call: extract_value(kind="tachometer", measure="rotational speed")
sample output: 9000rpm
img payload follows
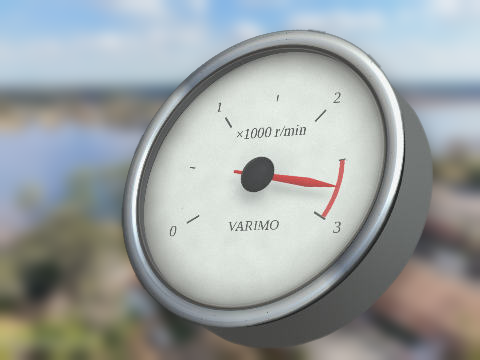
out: 2750rpm
